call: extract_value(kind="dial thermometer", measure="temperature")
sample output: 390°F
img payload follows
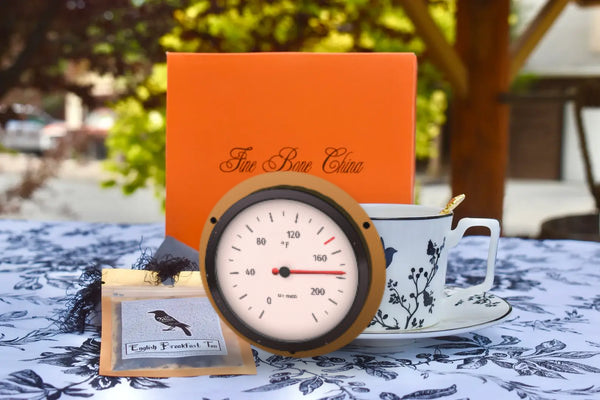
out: 175°F
